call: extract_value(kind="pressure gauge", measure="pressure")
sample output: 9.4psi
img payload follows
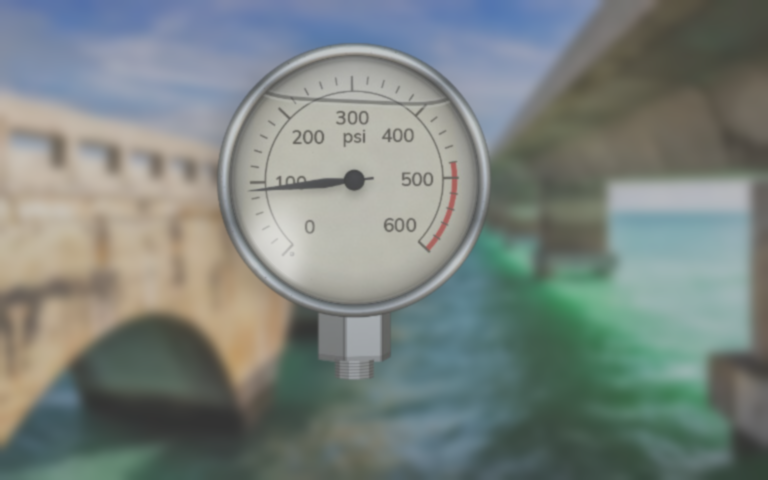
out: 90psi
